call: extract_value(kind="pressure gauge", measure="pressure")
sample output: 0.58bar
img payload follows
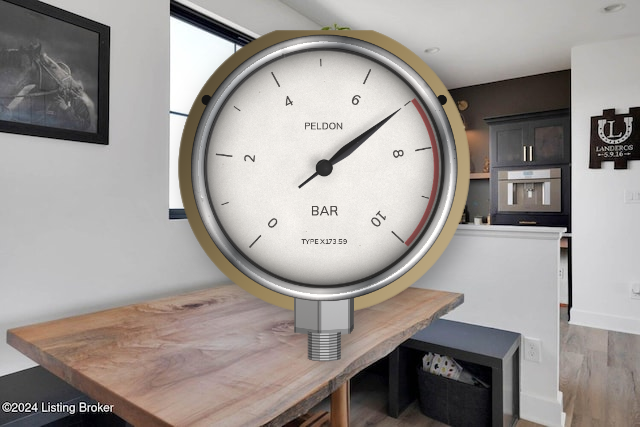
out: 7bar
